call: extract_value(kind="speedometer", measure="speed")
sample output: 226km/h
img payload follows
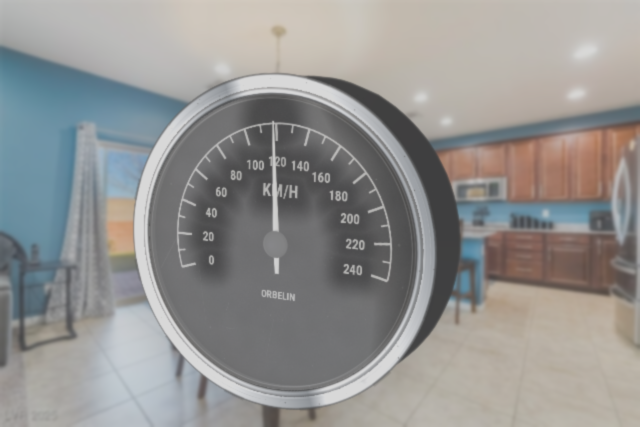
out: 120km/h
